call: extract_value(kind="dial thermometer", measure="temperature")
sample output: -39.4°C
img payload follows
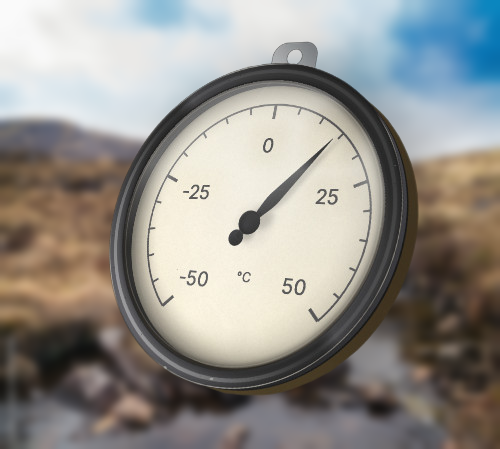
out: 15°C
